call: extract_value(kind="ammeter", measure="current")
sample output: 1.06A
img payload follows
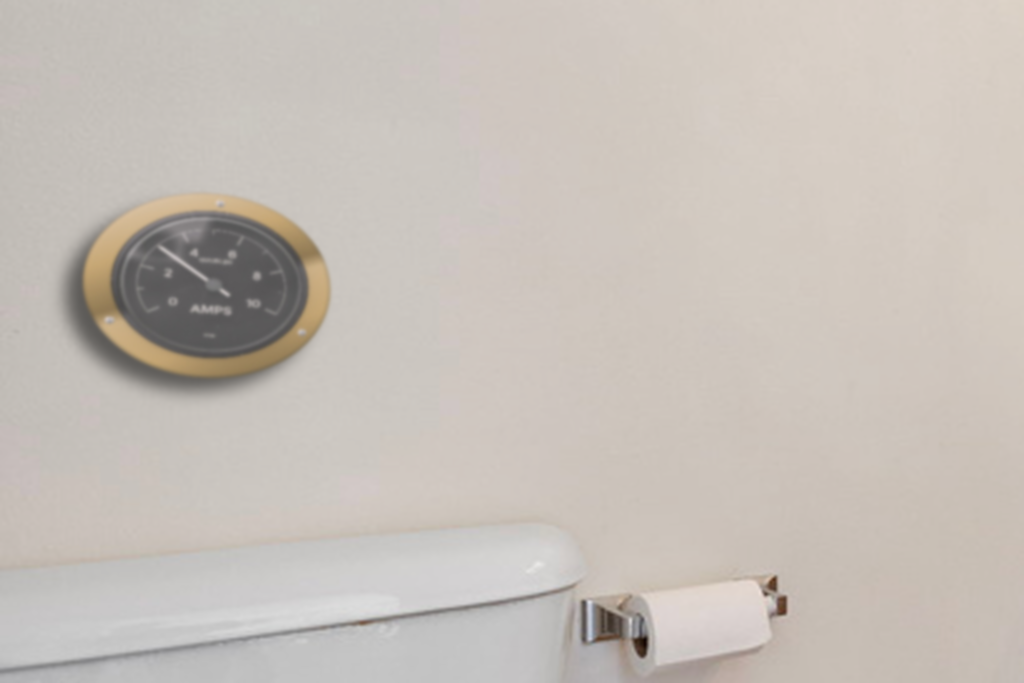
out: 3A
